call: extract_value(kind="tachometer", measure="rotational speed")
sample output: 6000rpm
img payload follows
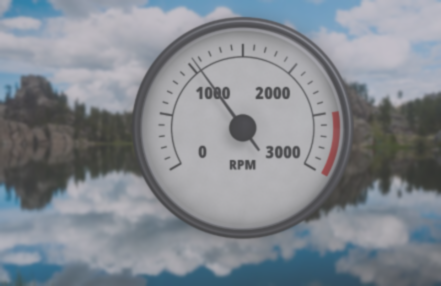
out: 1050rpm
